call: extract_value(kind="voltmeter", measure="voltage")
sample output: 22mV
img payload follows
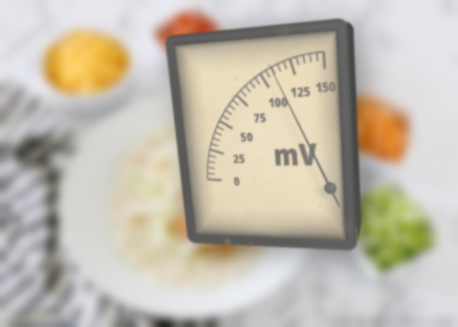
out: 110mV
